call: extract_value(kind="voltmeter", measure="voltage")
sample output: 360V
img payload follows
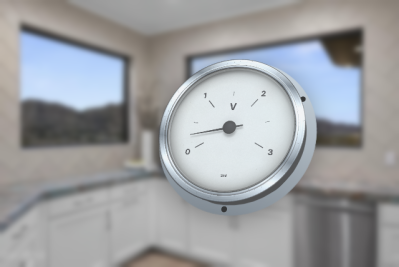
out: 0.25V
